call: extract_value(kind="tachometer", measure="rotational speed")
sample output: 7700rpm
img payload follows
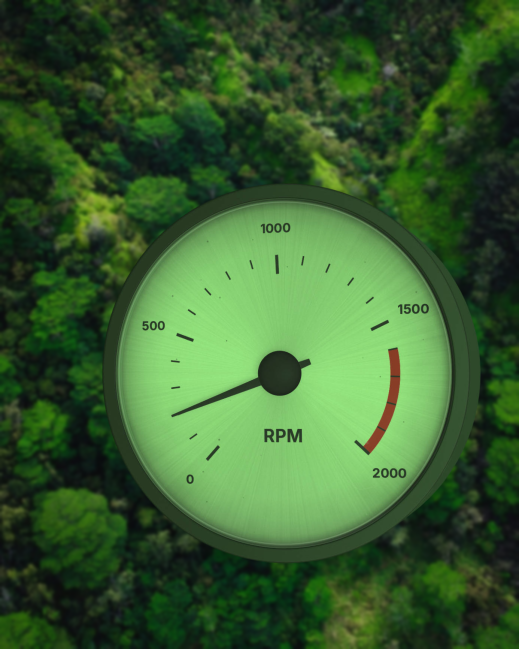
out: 200rpm
